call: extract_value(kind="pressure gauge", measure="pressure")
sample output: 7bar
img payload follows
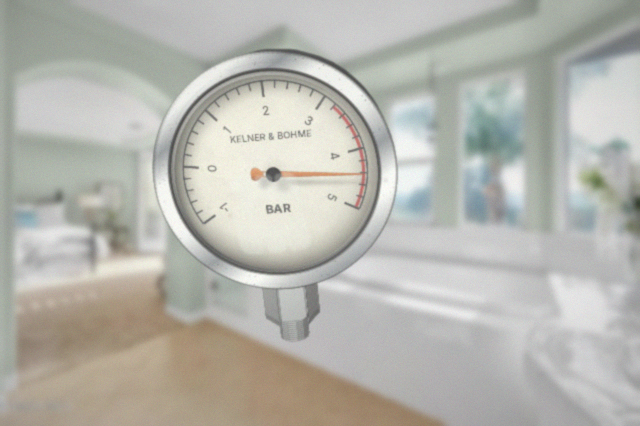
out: 4.4bar
